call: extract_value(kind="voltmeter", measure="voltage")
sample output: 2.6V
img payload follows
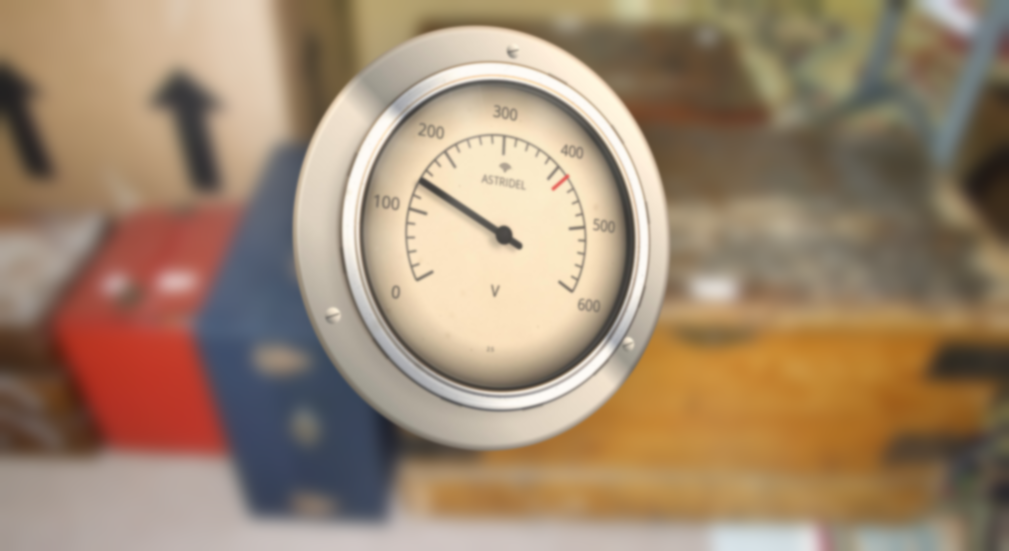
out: 140V
